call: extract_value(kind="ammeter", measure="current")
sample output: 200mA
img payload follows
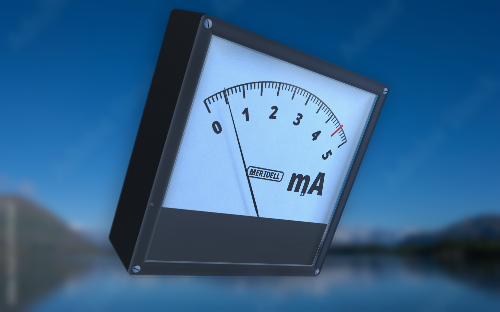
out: 0.5mA
